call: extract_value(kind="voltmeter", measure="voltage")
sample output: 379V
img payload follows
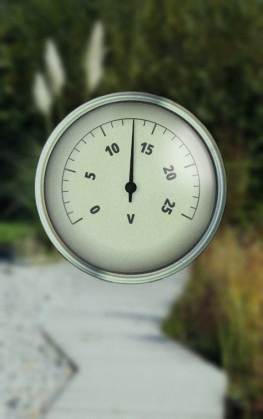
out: 13V
